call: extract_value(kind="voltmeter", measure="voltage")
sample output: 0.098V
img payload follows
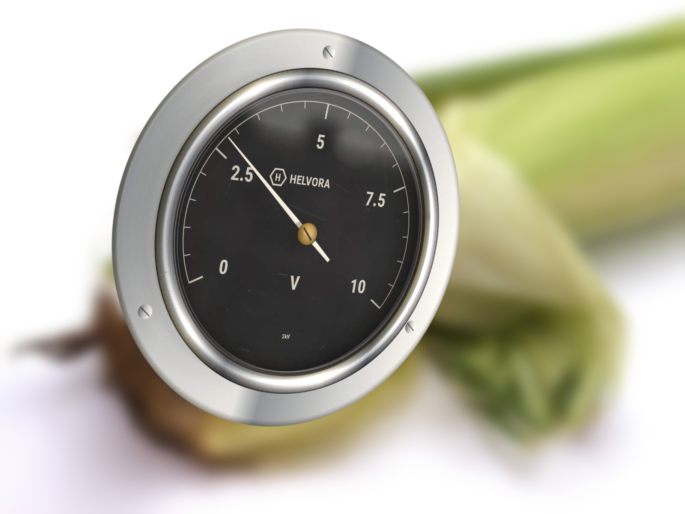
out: 2.75V
